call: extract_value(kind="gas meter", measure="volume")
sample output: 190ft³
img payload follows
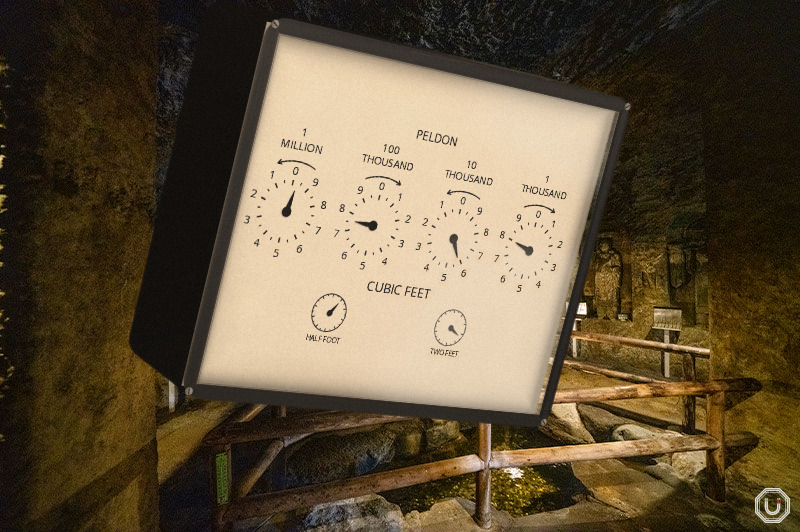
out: 975800ft³
